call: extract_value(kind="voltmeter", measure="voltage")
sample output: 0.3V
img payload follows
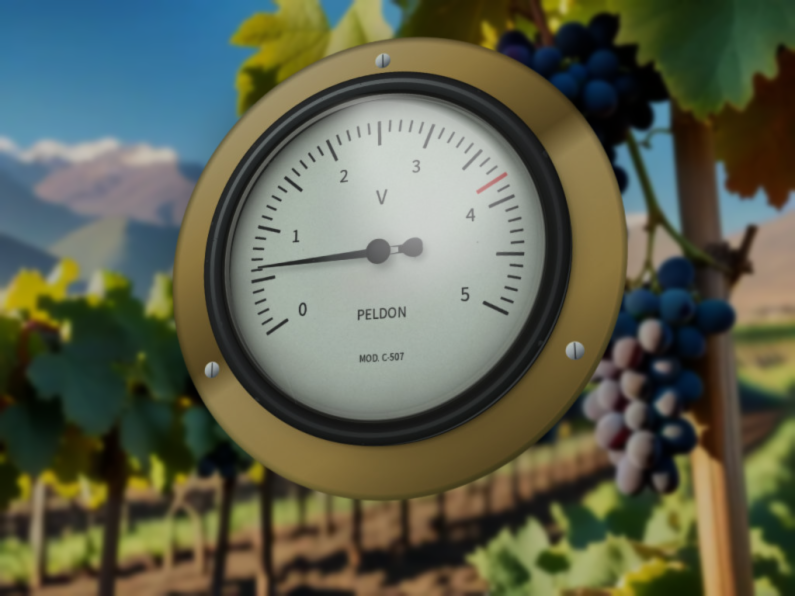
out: 0.6V
